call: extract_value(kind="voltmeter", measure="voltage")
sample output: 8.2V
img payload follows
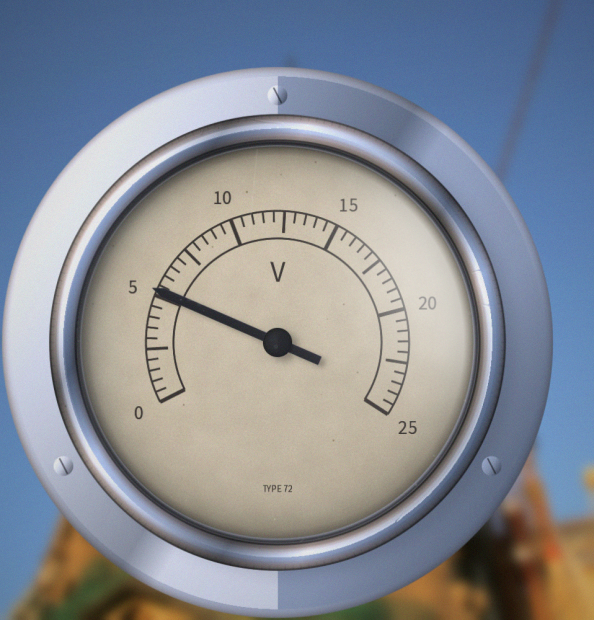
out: 5.25V
